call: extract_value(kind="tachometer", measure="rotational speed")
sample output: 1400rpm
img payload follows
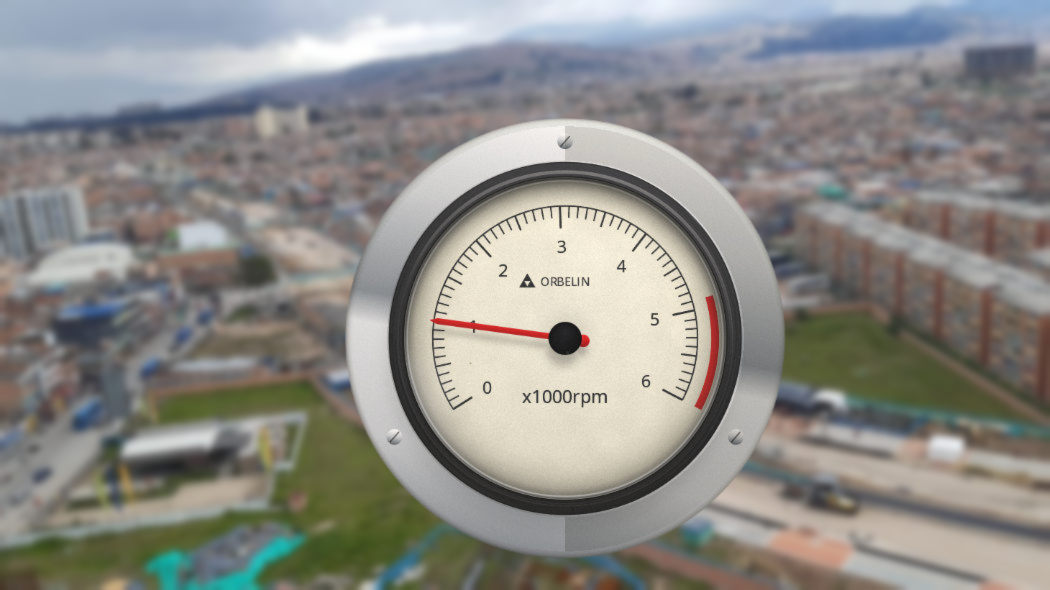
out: 1000rpm
